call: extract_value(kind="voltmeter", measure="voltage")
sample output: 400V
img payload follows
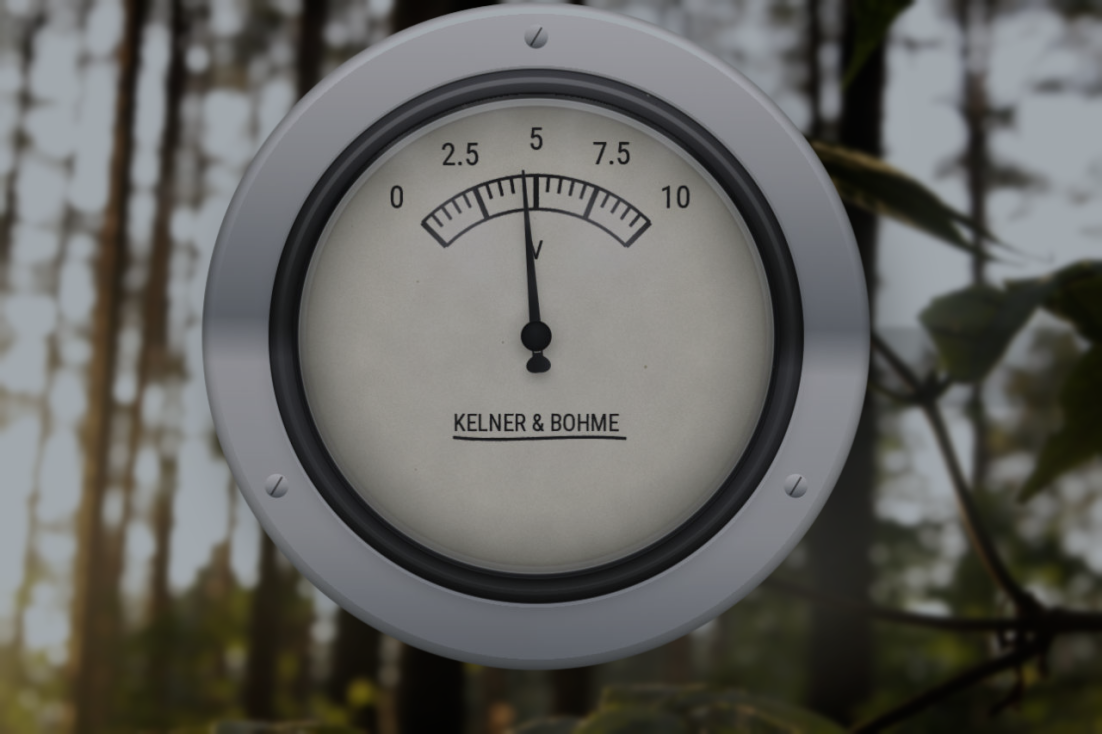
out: 4.5V
